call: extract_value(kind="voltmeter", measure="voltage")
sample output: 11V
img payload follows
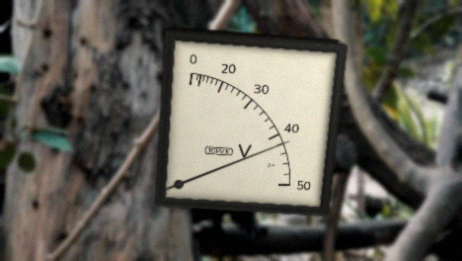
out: 42V
